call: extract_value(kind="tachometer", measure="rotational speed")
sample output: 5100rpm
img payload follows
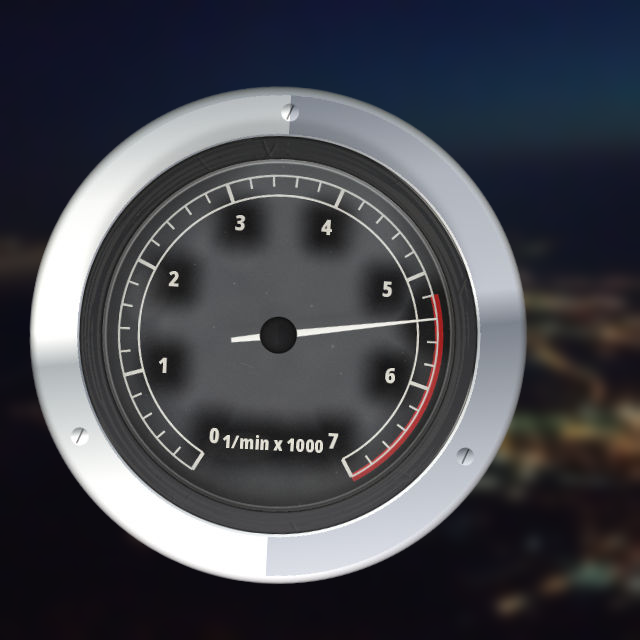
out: 5400rpm
